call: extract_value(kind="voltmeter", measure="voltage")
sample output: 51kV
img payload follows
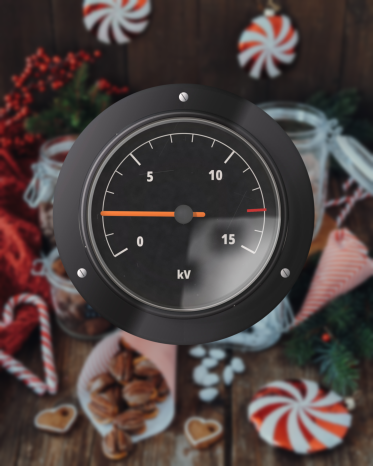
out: 2kV
